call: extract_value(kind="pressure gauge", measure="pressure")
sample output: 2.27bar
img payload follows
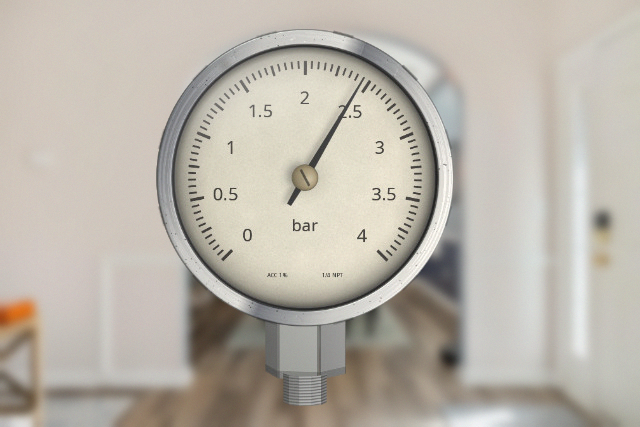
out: 2.45bar
